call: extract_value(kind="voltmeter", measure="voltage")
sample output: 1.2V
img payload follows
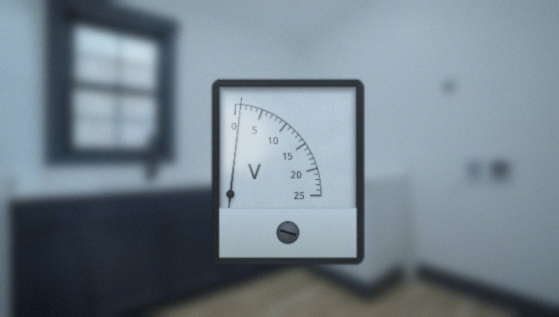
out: 1V
